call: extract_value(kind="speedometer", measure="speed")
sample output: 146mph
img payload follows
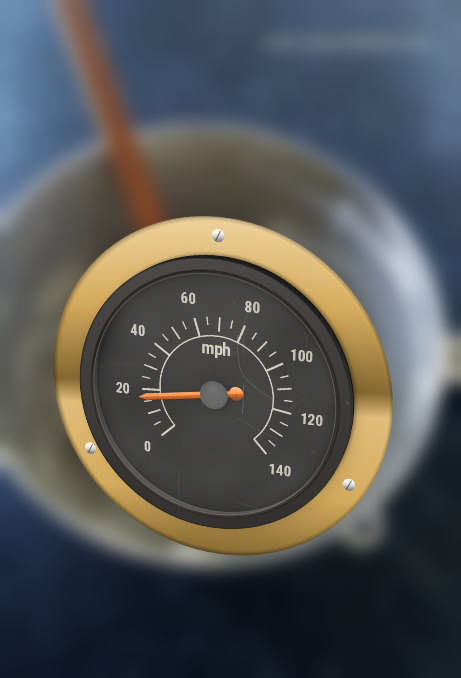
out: 17.5mph
